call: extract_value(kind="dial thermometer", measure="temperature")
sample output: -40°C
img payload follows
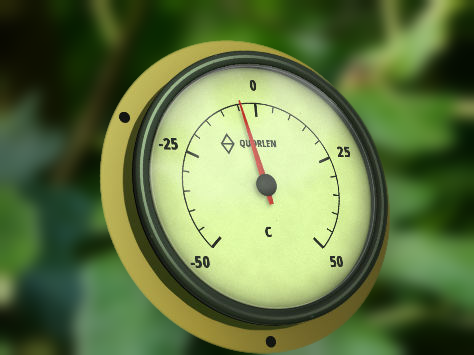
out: -5°C
